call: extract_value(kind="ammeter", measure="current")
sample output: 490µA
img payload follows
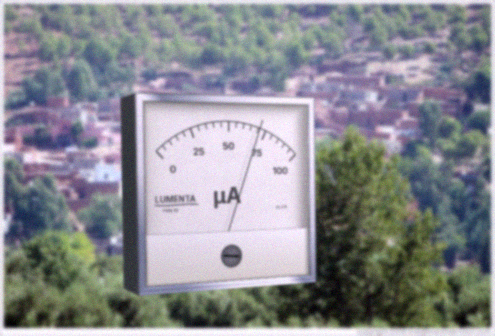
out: 70µA
